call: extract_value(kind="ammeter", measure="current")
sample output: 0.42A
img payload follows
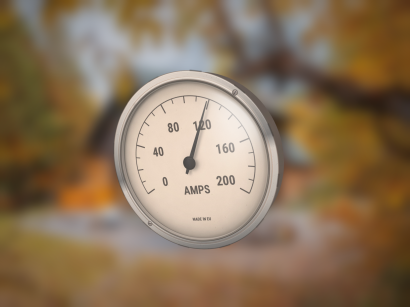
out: 120A
